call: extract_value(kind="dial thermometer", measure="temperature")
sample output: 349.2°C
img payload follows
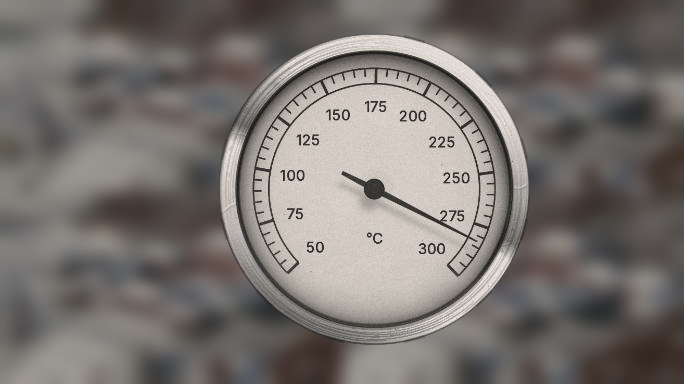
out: 282.5°C
